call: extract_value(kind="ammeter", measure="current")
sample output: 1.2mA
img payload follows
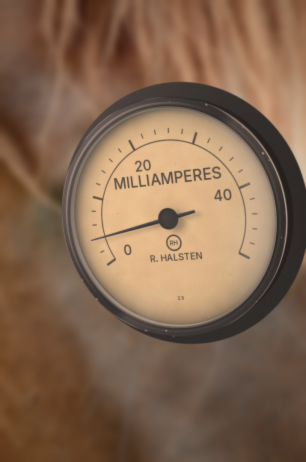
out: 4mA
